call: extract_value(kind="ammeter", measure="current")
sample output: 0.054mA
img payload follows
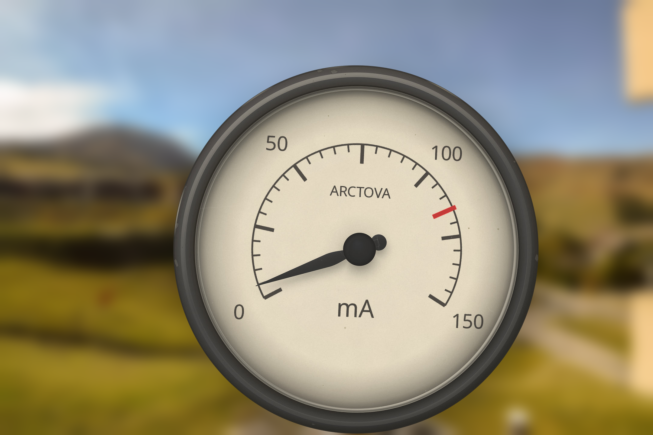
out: 5mA
